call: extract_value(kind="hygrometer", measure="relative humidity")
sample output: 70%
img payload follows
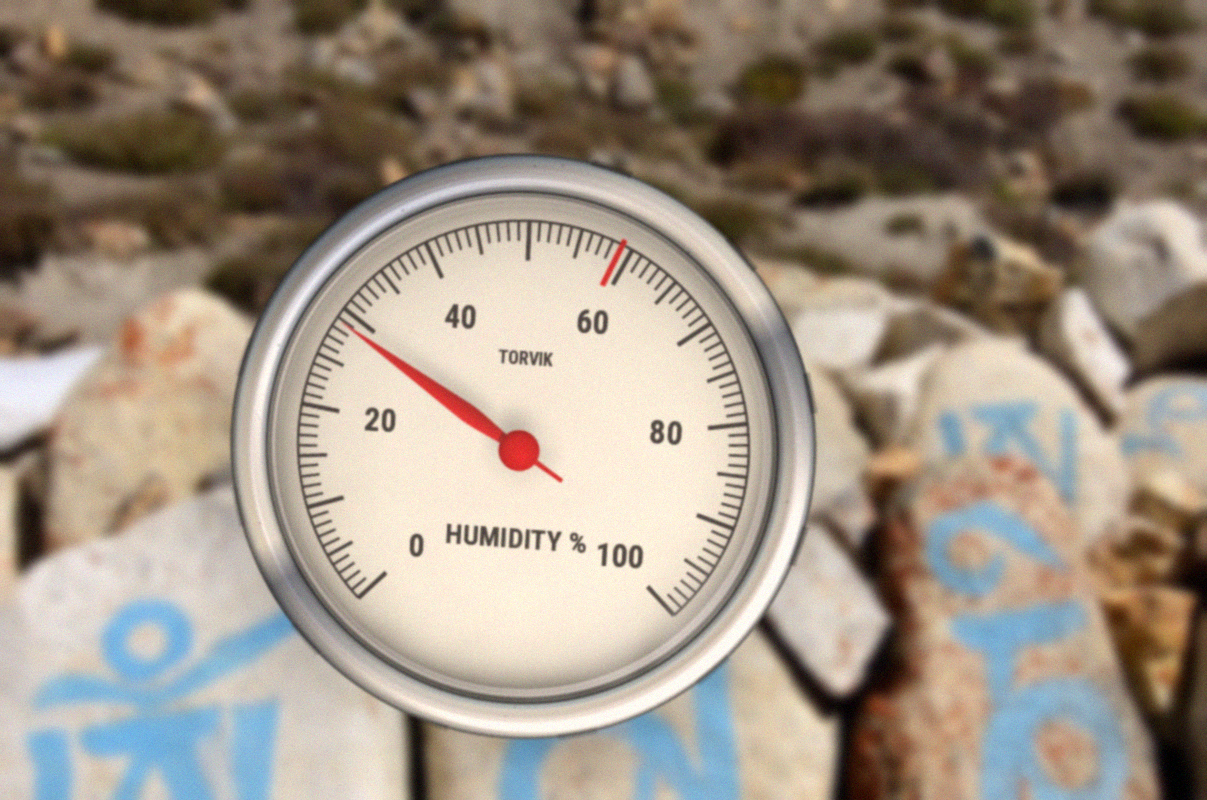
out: 29%
